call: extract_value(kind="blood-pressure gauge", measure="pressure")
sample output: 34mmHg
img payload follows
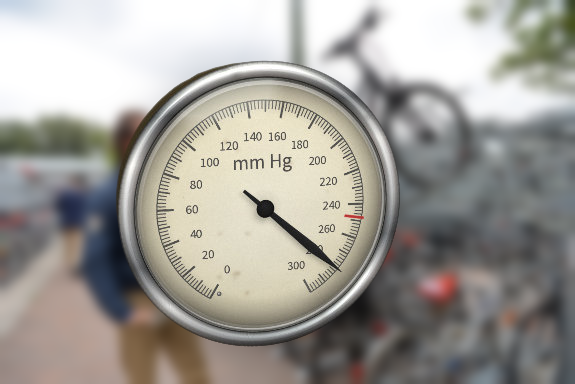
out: 280mmHg
